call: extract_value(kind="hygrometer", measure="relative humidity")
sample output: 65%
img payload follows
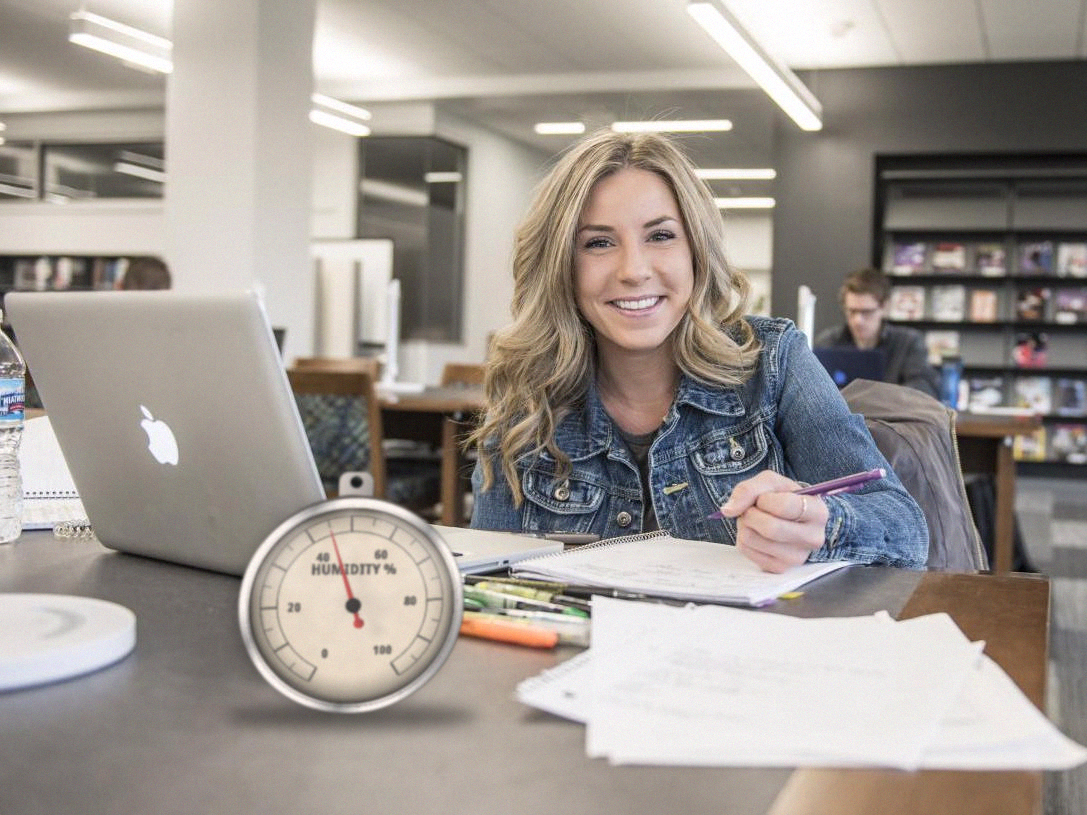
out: 45%
